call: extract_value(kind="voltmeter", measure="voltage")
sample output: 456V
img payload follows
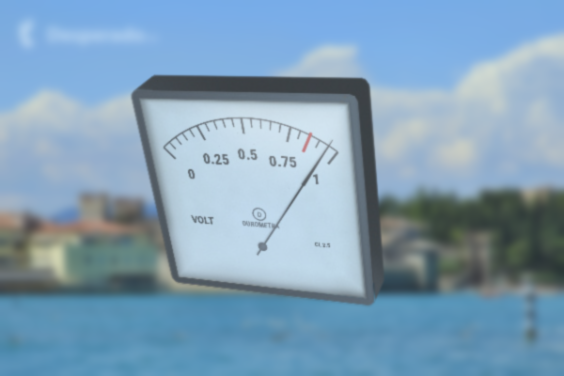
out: 0.95V
